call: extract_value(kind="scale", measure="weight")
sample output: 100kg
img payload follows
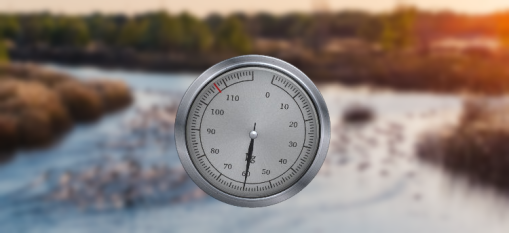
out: 60kg
